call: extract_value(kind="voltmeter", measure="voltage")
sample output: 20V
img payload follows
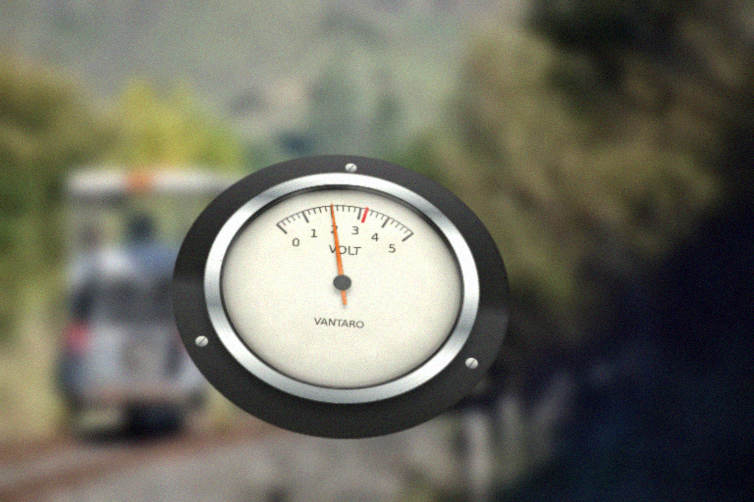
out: 2V
